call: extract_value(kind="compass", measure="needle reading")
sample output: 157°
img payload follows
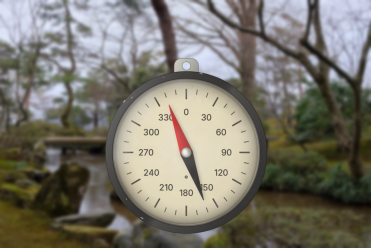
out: 340°
